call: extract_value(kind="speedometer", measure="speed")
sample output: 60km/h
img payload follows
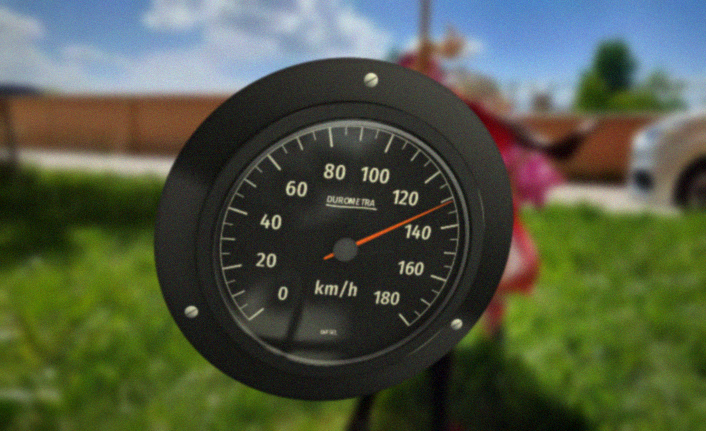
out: 130km/h
